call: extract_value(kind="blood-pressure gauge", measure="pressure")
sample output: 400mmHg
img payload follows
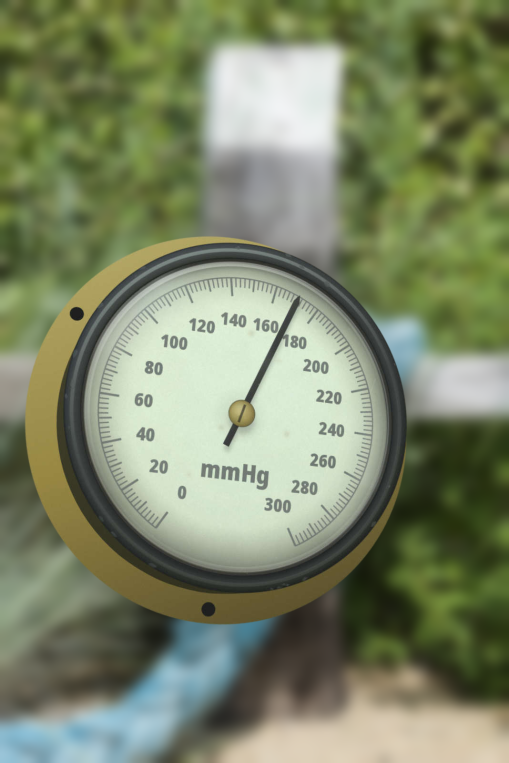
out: 170mmHg
